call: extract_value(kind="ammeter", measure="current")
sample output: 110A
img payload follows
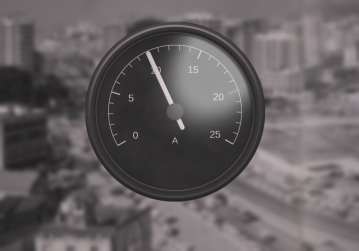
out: 10A
